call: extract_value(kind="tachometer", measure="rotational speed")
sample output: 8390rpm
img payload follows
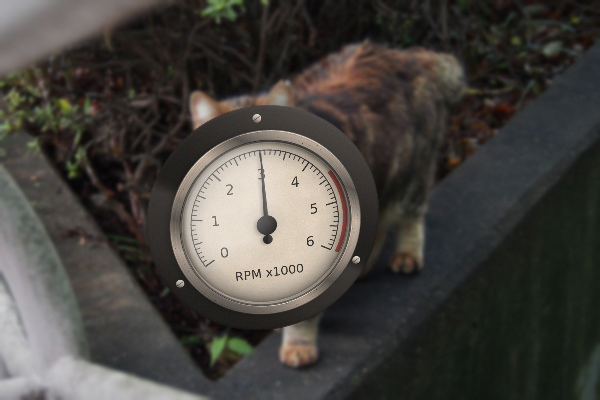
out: 3000rpm
